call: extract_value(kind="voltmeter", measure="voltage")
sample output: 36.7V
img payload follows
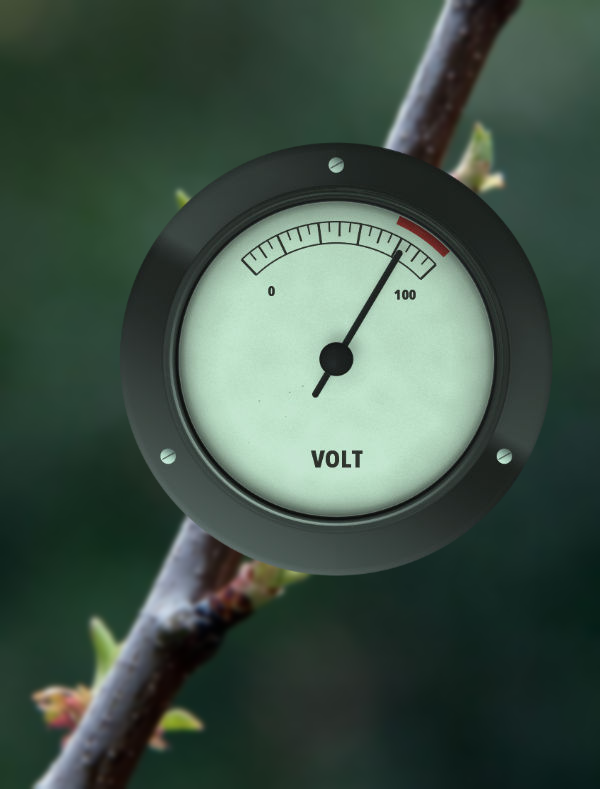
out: 82.5V
